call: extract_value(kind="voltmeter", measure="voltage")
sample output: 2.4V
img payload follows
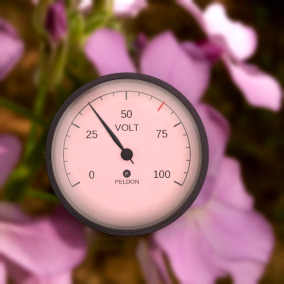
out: 35V
